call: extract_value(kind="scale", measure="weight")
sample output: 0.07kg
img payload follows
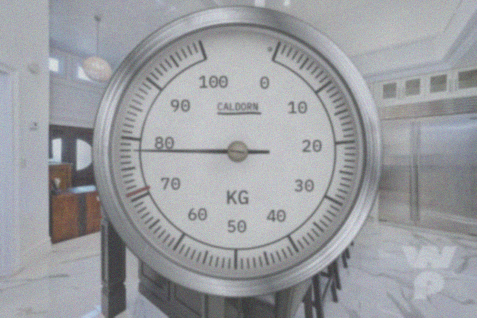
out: 78kg
